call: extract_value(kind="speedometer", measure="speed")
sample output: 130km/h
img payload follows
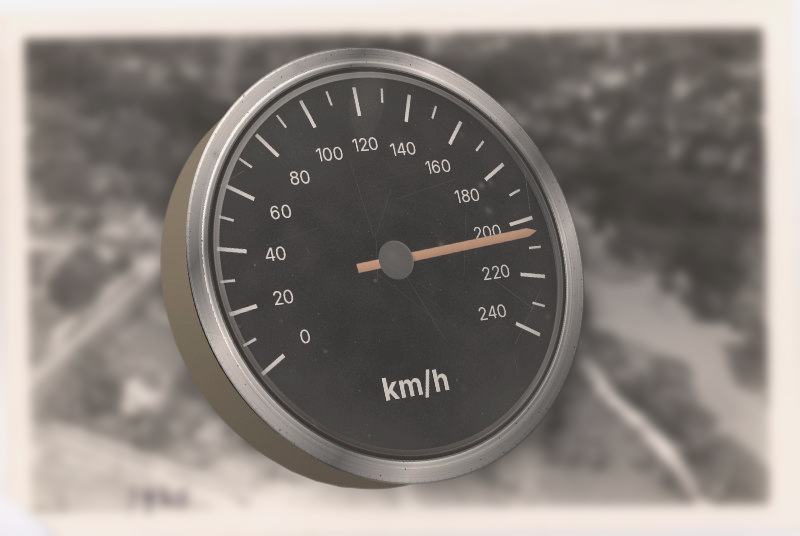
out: 205km/h
